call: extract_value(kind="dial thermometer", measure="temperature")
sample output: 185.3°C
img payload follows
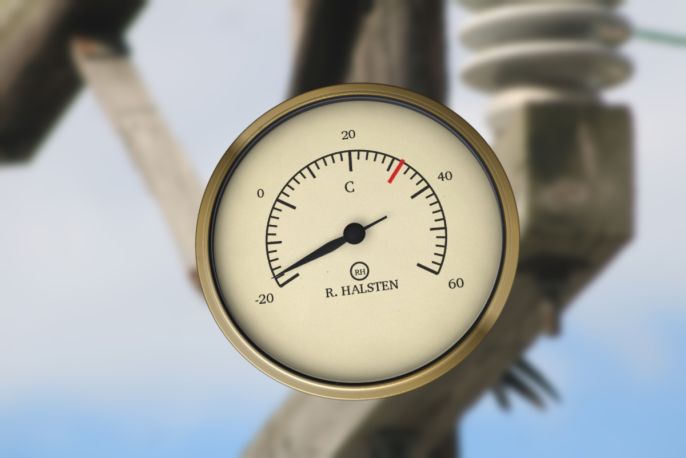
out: -18°C
